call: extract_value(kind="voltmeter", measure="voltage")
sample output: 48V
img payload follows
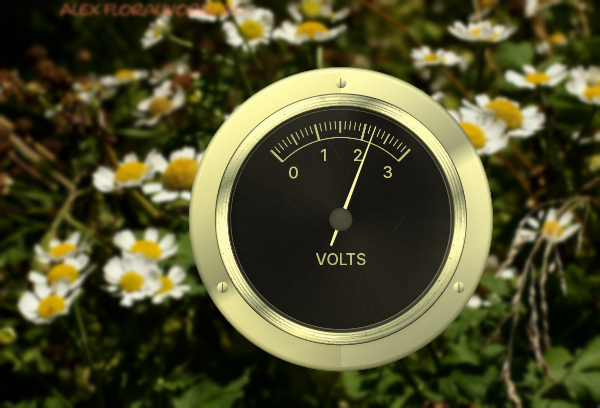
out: 2.2V
